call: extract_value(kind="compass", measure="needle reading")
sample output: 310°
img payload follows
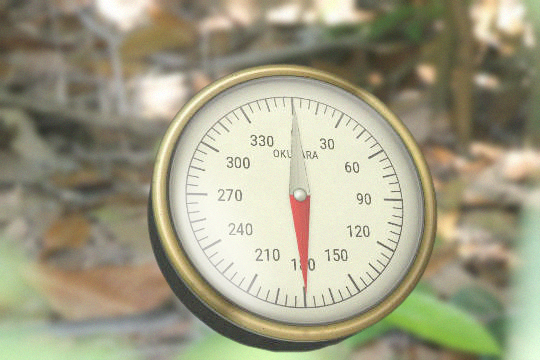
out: 180°
